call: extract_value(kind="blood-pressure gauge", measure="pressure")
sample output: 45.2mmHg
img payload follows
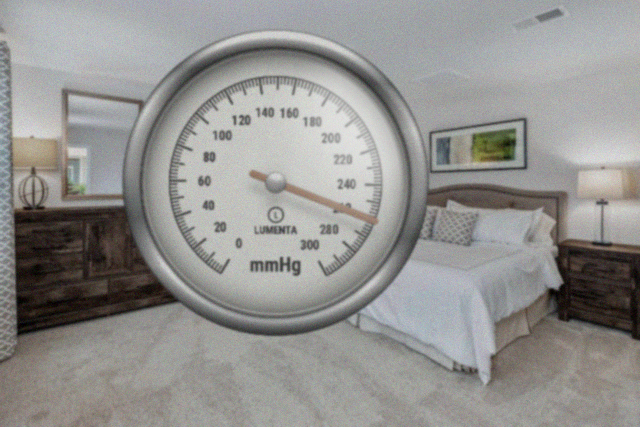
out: 260mmHg
